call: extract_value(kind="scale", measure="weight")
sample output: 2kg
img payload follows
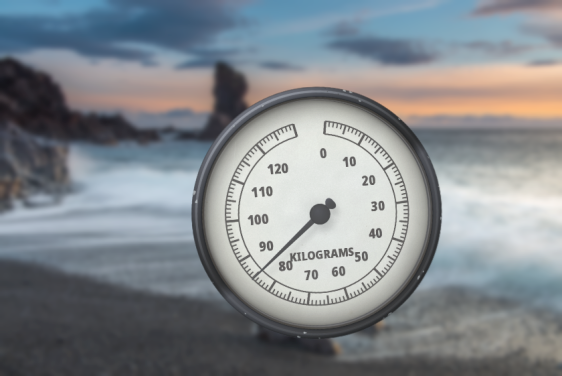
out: 85kg
